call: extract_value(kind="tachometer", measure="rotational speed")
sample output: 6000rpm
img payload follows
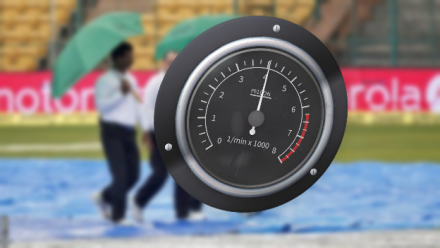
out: 4000rpm
